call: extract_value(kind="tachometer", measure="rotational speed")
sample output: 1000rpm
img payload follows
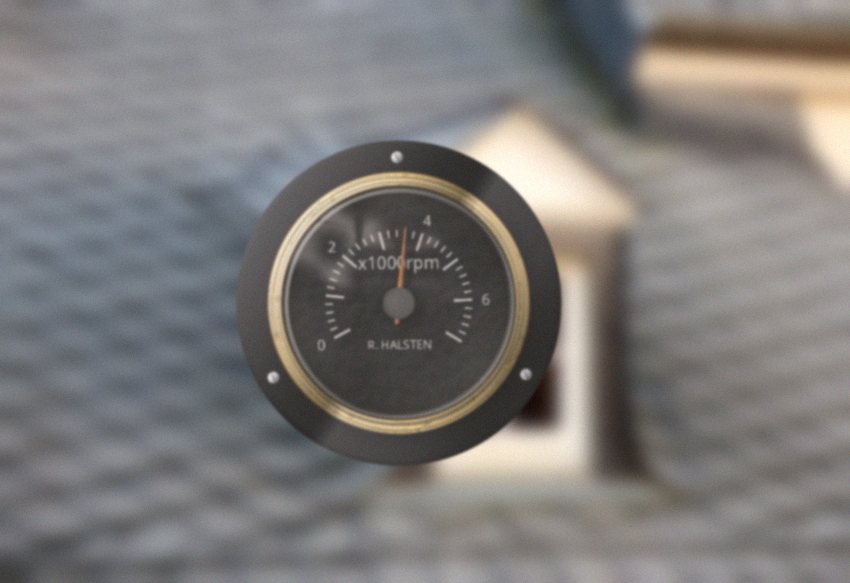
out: 3600rpm
